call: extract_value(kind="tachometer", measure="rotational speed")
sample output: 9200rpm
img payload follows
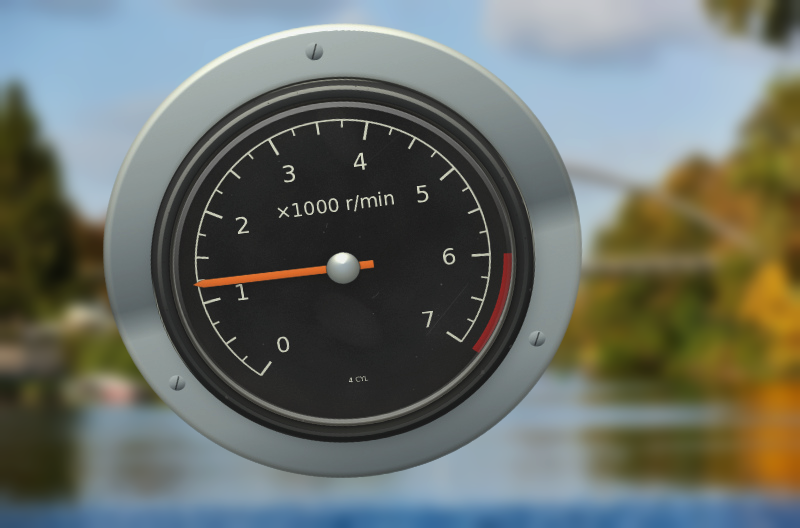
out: 1250rpm
